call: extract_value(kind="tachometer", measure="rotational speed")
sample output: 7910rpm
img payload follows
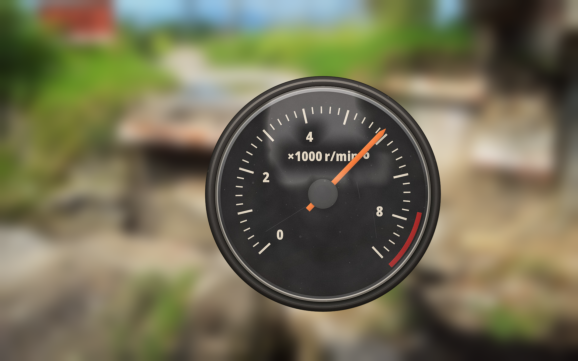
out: 5900rpm
